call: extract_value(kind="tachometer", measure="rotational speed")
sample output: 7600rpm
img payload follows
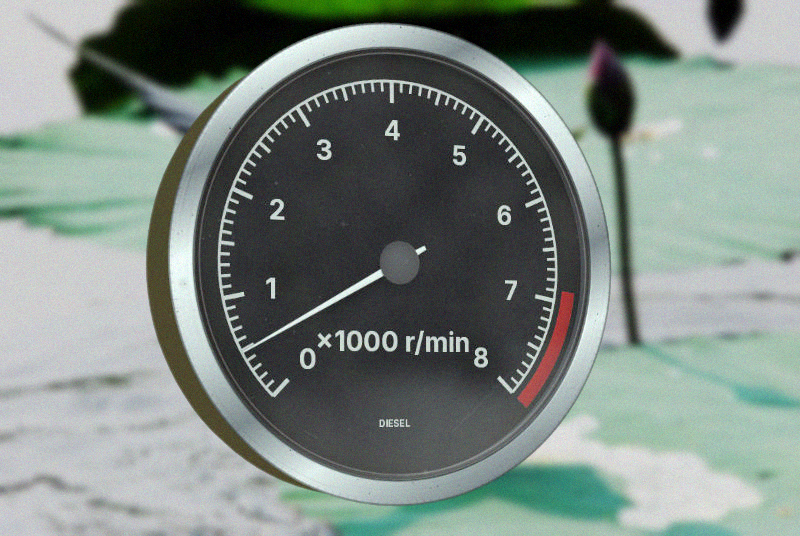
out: 500rpm
